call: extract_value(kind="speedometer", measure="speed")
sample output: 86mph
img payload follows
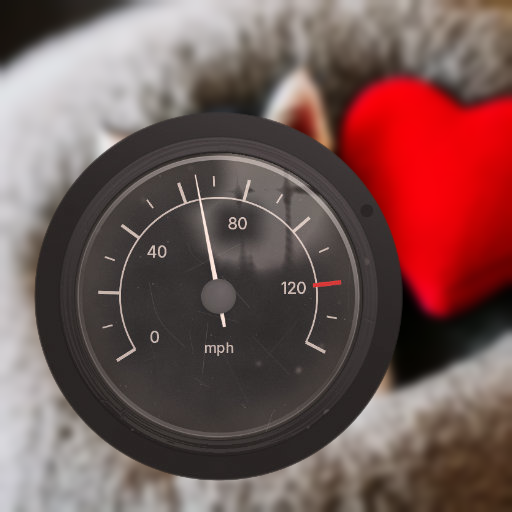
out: 65mph
